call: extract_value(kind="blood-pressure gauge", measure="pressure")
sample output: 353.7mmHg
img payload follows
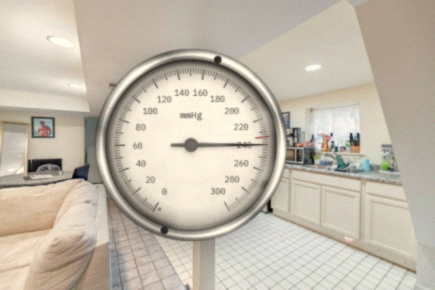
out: 240mmHg
